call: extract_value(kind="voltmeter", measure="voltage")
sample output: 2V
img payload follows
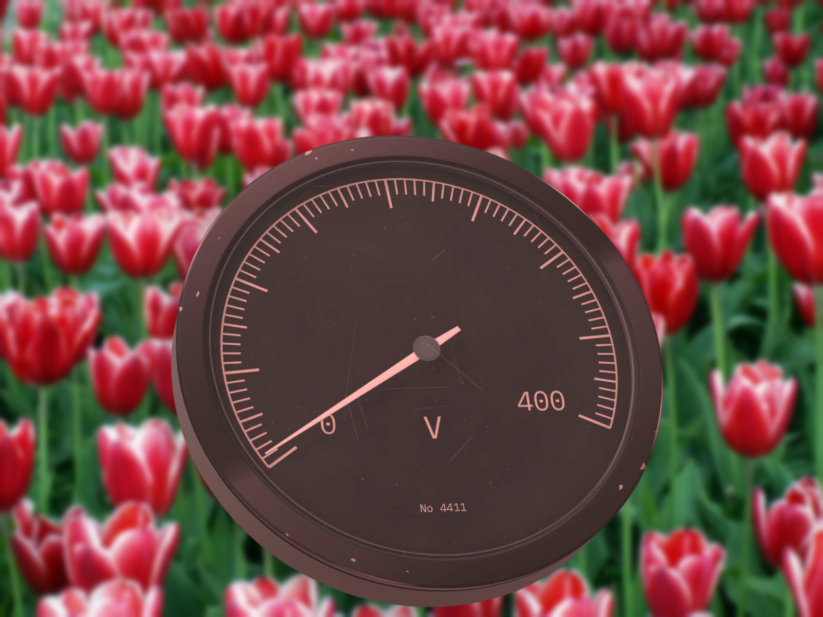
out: 5V
